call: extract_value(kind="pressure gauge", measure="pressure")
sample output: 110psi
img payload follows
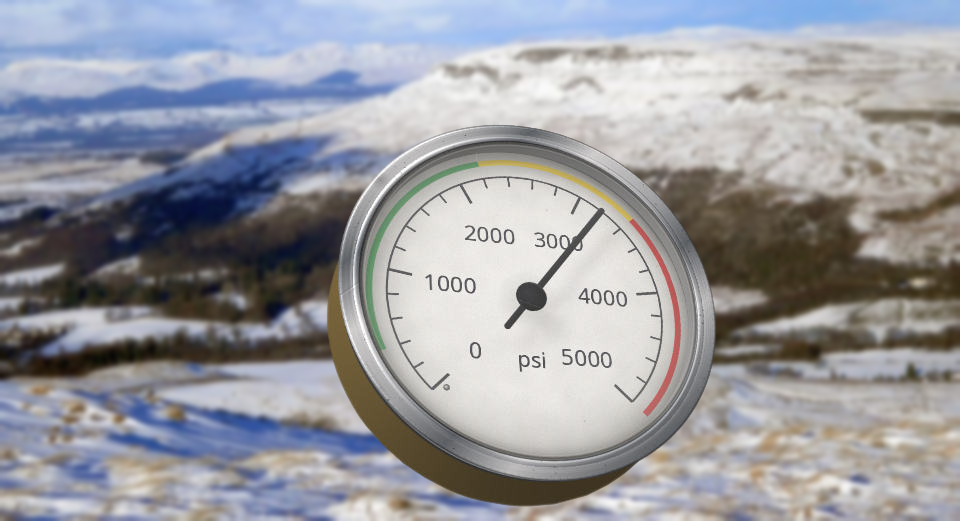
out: 3200psi
